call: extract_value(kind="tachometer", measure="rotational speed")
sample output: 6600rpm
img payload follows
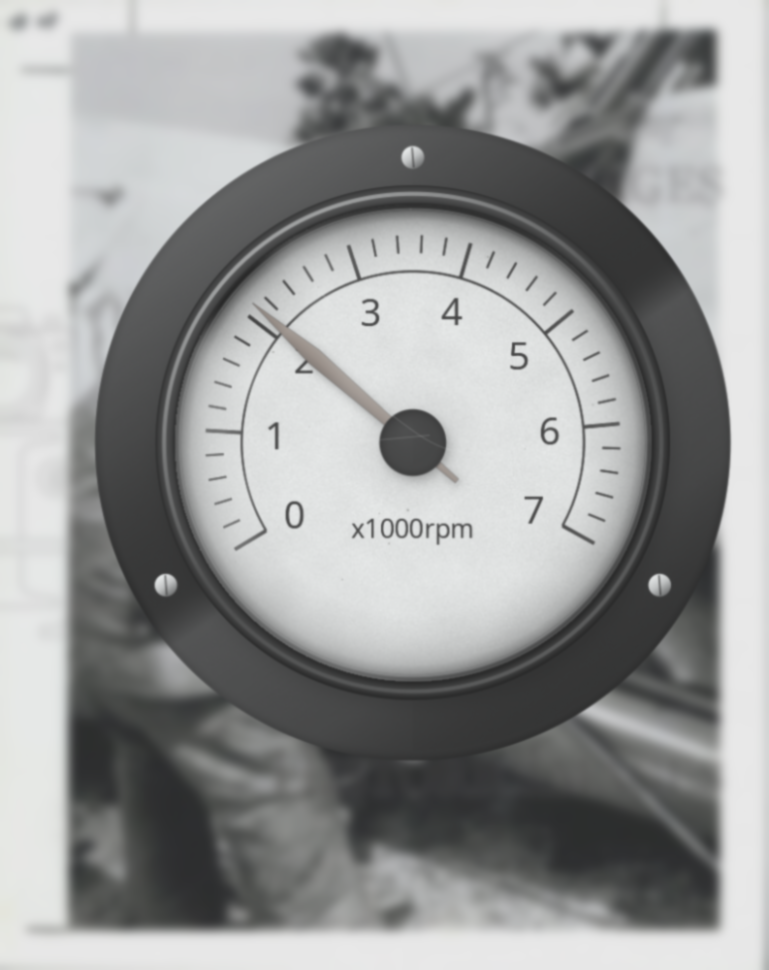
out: 2100rpm
